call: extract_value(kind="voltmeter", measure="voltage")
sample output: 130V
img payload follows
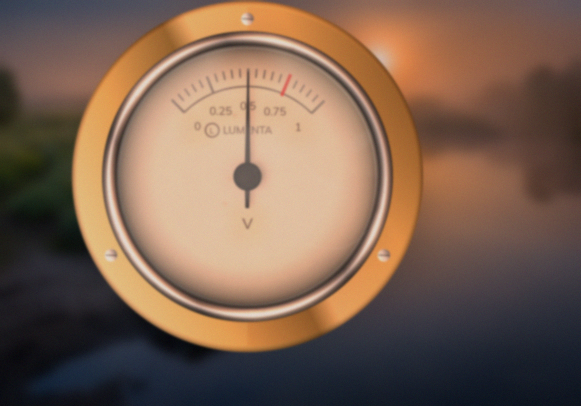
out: 0.5V
